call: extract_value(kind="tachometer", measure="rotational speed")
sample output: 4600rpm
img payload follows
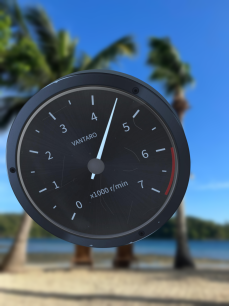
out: 4500rpm
